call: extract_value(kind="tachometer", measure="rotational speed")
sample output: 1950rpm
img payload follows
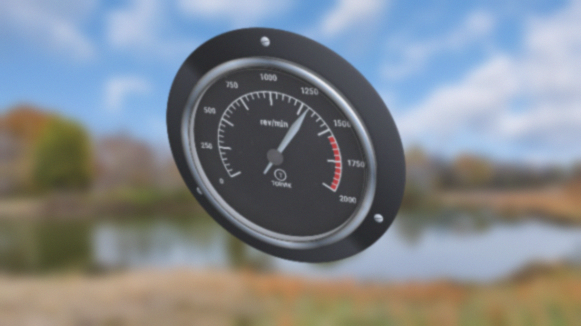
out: 1300rpm
